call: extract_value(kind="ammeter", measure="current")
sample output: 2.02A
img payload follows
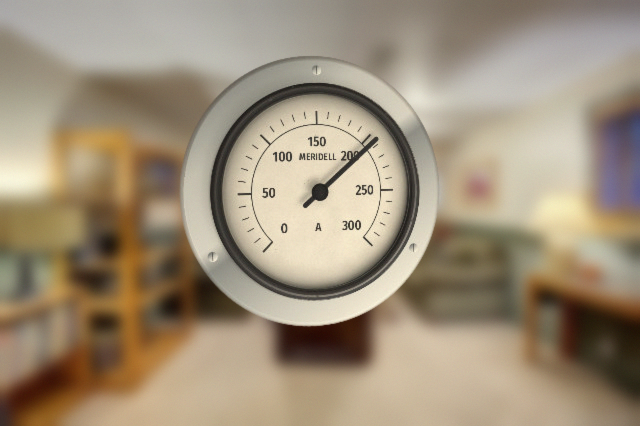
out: 205A
